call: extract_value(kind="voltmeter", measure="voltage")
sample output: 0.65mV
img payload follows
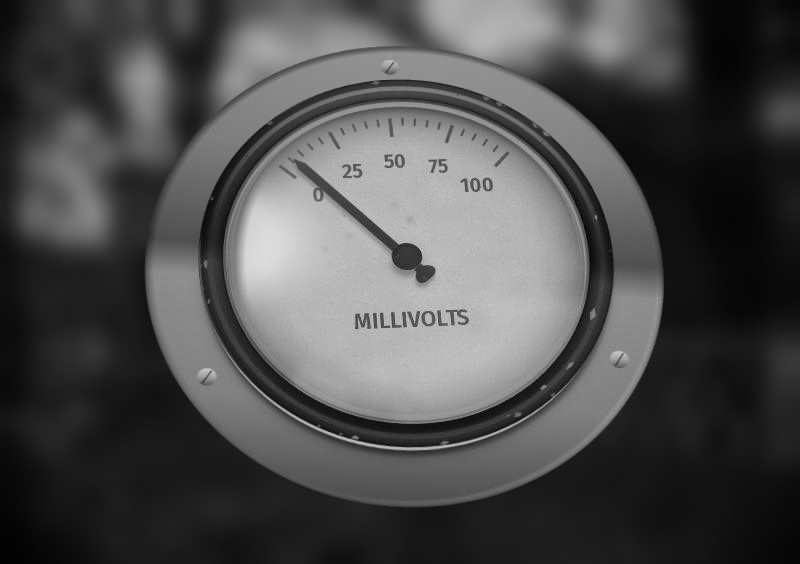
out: 5mV
